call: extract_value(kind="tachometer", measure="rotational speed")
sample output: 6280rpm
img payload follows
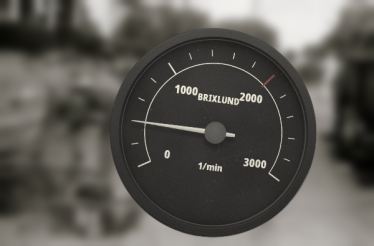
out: 400rpm
